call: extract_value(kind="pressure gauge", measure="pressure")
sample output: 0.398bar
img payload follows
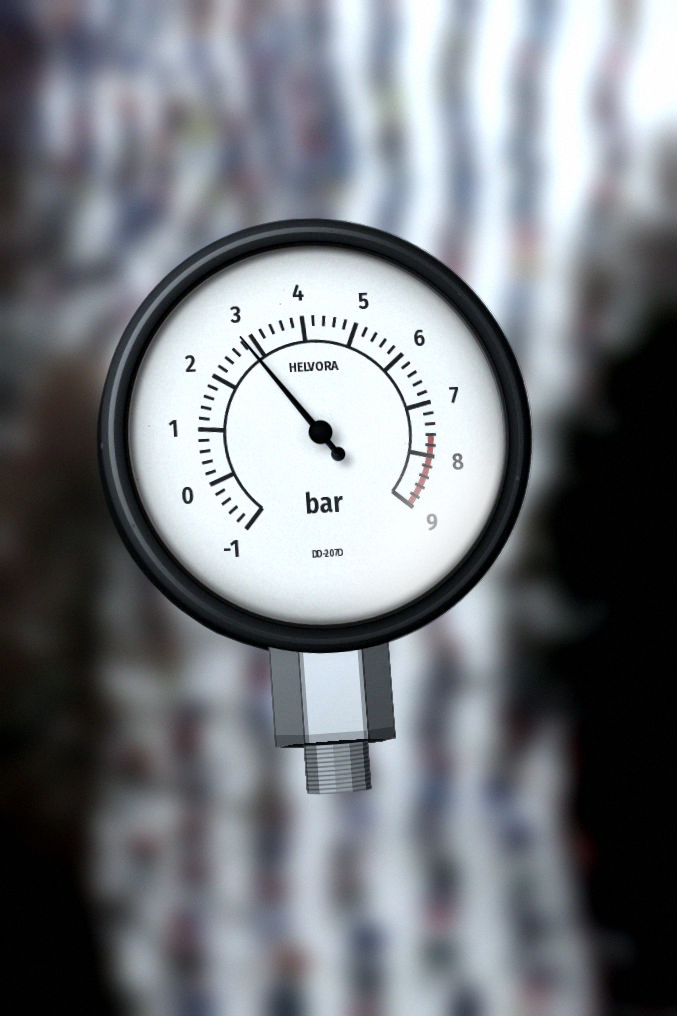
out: 2.8bar
